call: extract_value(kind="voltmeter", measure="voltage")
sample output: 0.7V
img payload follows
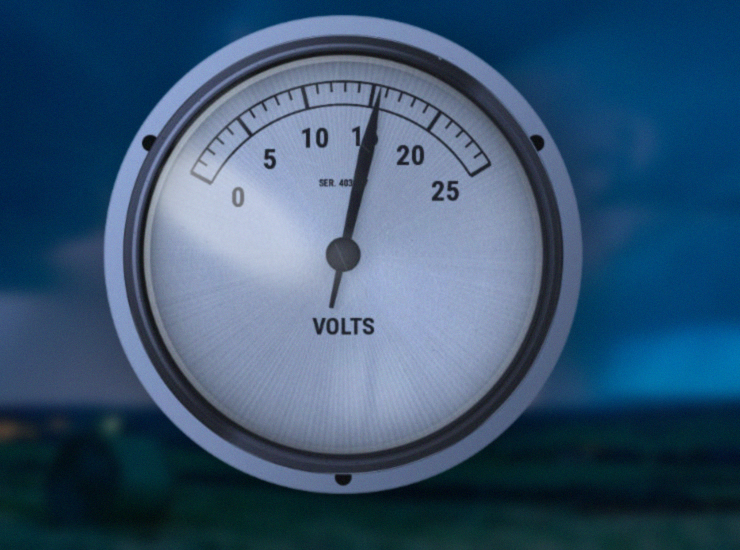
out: 15.5V
